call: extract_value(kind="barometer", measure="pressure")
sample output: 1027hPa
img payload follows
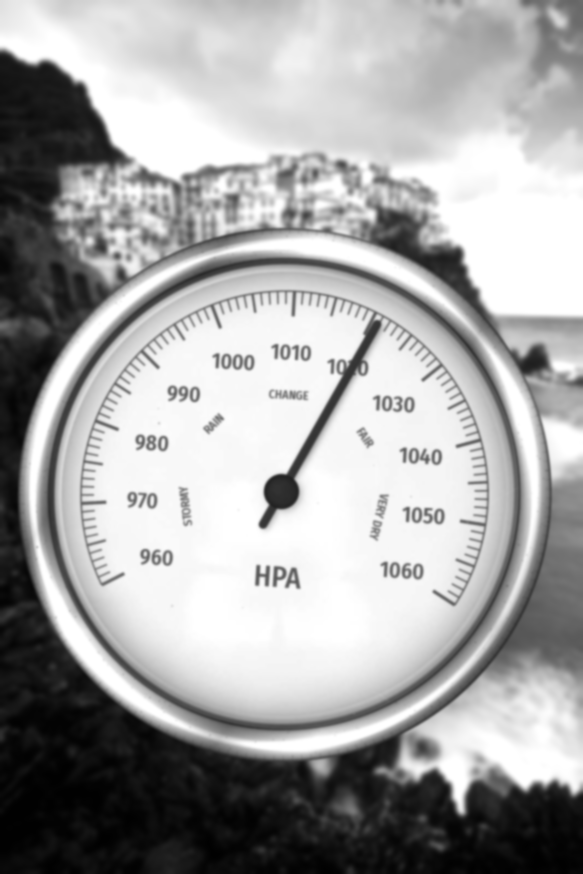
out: 1021hPa
